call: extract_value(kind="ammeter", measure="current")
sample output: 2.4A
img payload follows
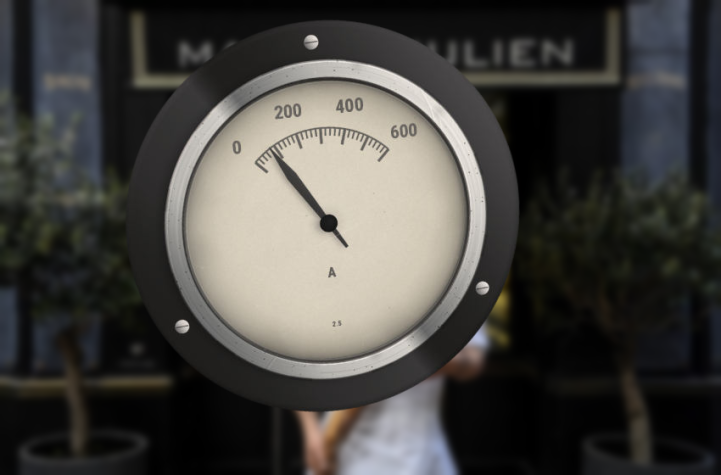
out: 80A
